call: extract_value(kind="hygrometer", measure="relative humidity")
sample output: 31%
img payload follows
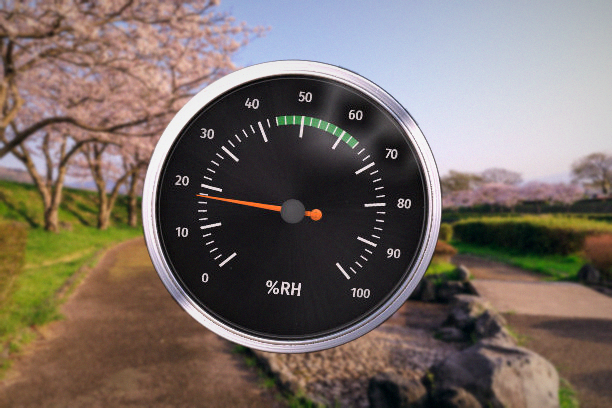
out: 18%
